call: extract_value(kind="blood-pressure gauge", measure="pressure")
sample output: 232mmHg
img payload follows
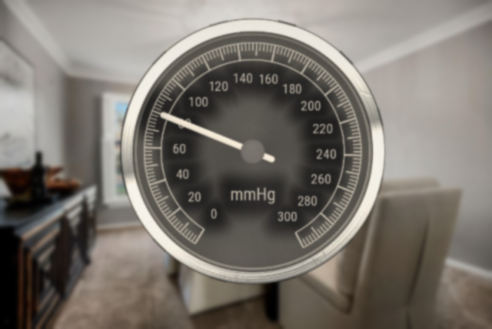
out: 80mmHg
